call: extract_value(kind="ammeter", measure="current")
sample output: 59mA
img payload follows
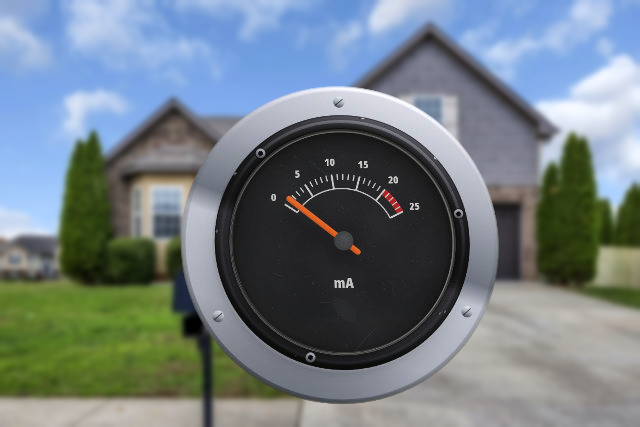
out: 1mA
